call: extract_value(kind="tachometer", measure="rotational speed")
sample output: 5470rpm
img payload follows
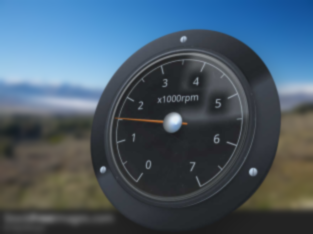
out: 1500rpm
